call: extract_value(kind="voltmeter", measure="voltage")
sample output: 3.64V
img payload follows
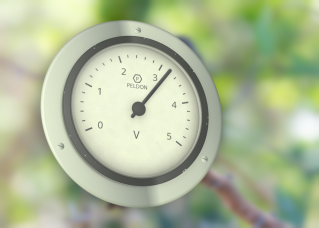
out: 3.2V
